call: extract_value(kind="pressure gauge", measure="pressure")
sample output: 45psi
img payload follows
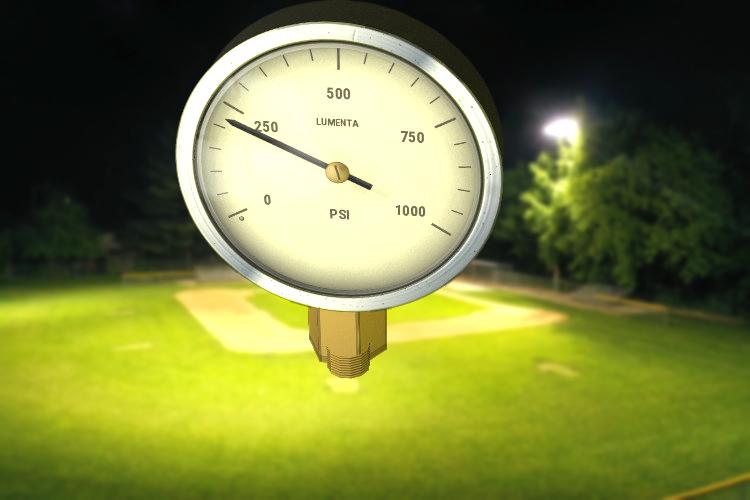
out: 225psi
